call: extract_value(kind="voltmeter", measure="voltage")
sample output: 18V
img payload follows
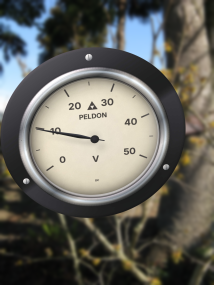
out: 10V
